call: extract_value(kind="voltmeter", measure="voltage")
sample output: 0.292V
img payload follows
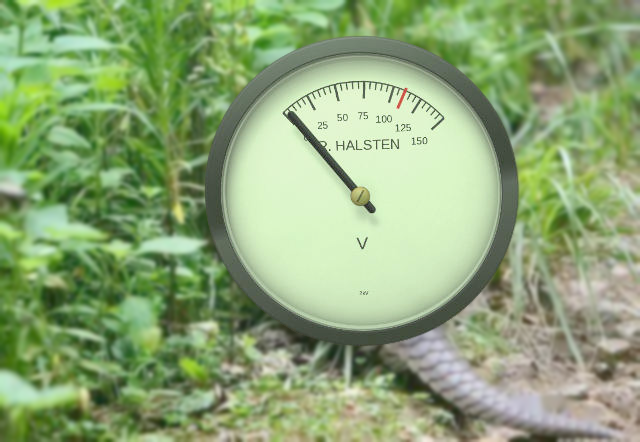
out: 5V
